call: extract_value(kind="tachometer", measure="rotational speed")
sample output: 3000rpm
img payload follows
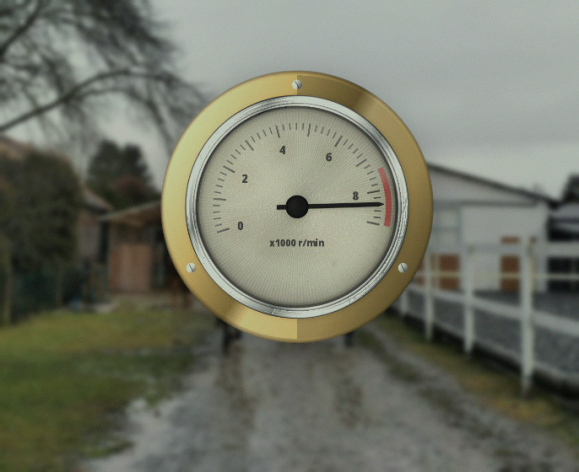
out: 8400rpm
